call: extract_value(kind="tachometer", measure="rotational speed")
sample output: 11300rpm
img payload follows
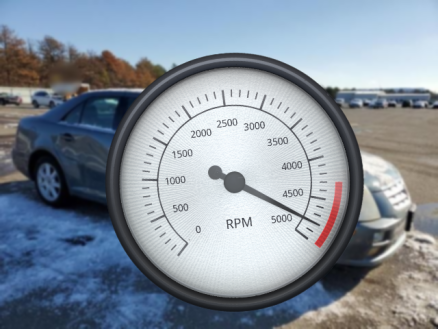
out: 4800rpm
